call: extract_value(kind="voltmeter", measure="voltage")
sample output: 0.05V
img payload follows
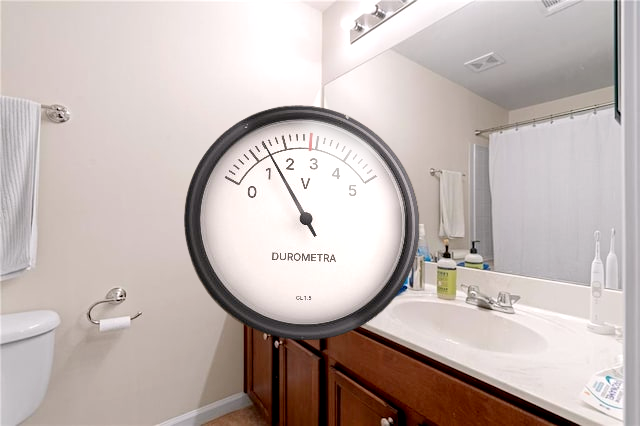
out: 1.4V
